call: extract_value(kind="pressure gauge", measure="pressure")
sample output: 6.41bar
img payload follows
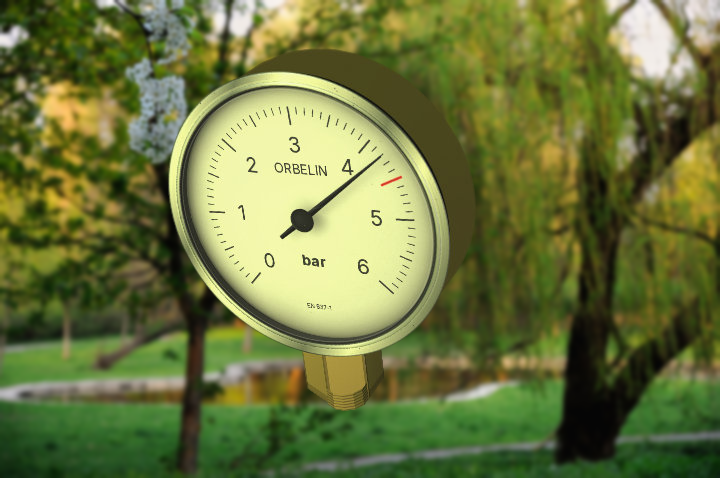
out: 4.2bar
